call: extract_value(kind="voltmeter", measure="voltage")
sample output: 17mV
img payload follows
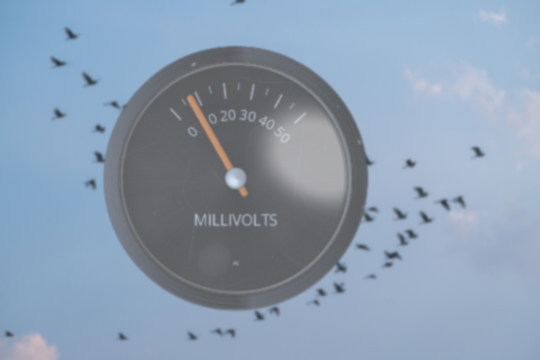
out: 7.5mV
